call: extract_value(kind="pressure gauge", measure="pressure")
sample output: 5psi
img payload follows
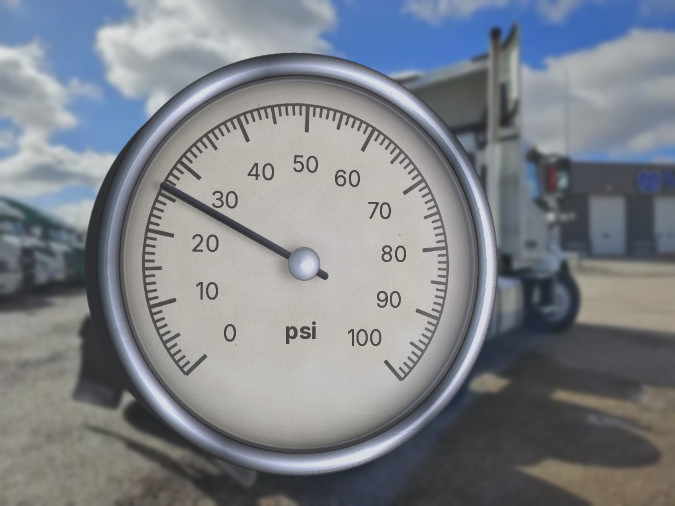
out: 26psi
